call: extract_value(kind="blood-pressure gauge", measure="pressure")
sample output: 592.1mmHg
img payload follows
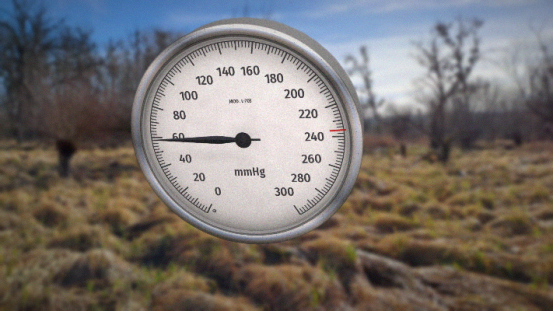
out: 60mmHg
